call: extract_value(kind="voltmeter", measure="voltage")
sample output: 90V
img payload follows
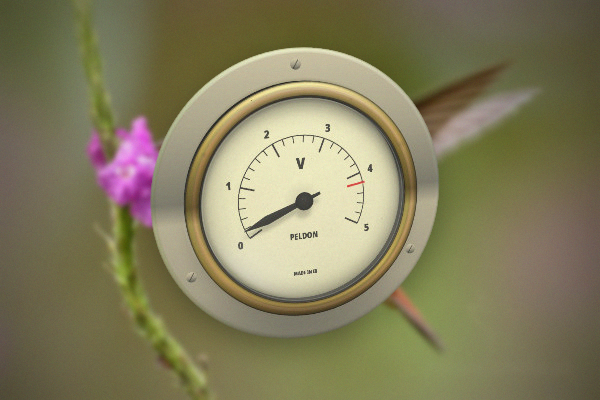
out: 0.2V
